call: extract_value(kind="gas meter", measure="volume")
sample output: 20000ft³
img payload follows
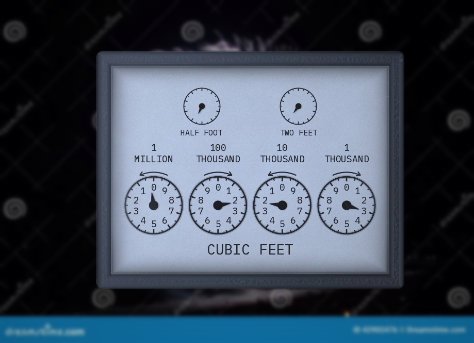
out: 22300ft³
